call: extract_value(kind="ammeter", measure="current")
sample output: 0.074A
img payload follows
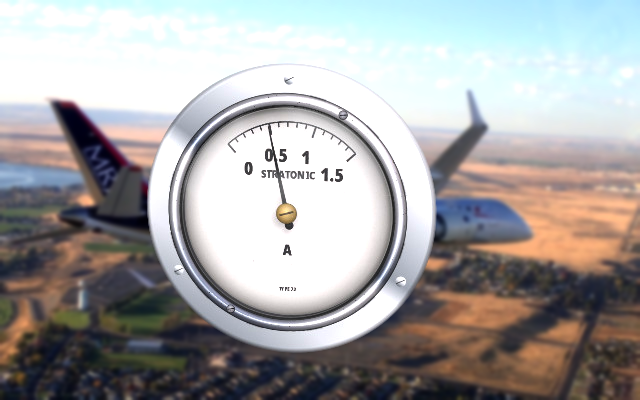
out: 0.5A
